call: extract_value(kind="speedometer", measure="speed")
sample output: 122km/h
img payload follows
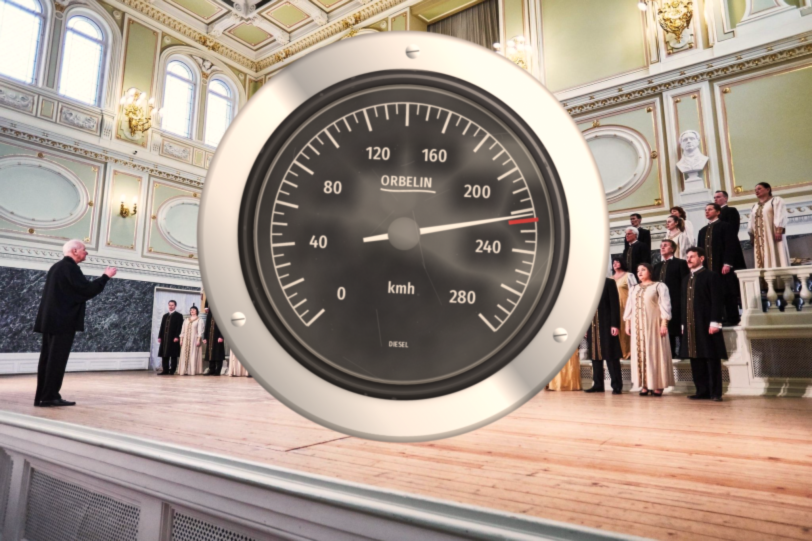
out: 222.5km/h
